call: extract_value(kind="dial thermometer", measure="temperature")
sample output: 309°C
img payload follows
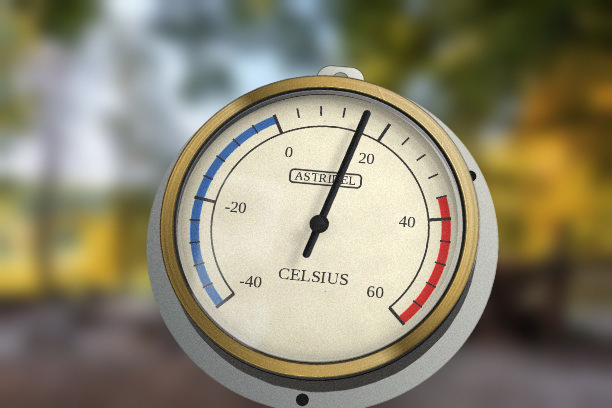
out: 16°C
